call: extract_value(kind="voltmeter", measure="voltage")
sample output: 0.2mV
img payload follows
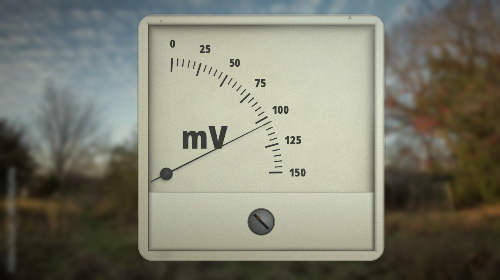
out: 105mV
